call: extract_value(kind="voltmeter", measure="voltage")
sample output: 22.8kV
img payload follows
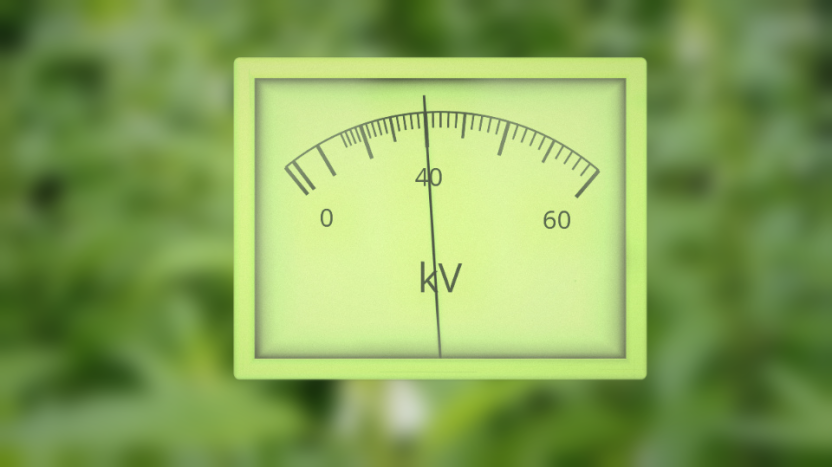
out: 40kV
